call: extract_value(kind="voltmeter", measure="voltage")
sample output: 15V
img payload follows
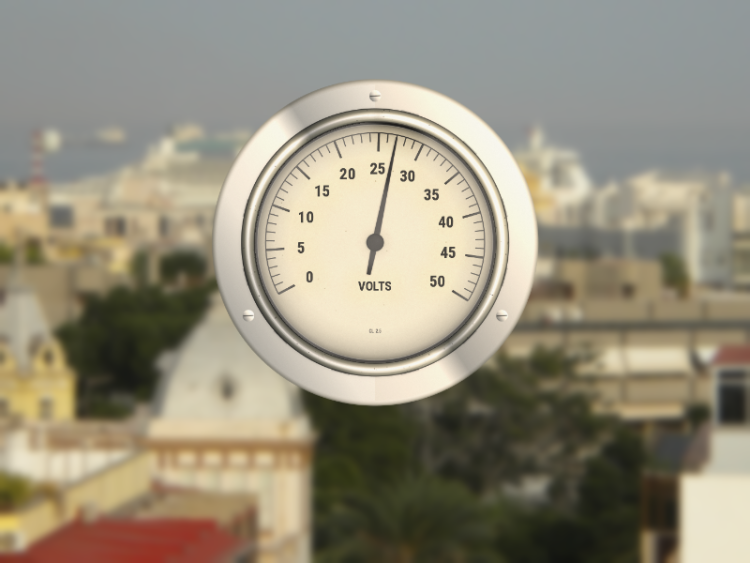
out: 27V
